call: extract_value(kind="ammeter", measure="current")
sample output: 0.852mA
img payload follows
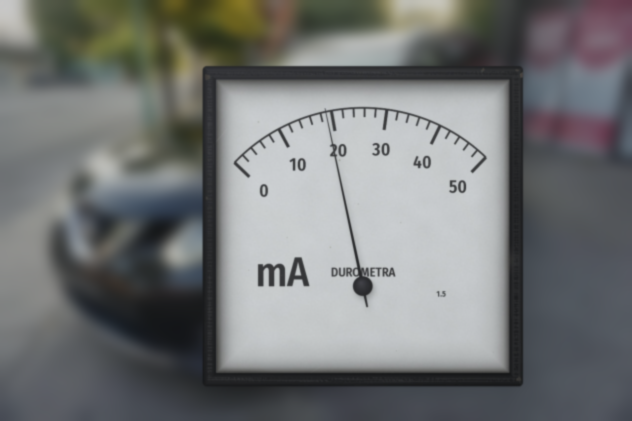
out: 19mA
